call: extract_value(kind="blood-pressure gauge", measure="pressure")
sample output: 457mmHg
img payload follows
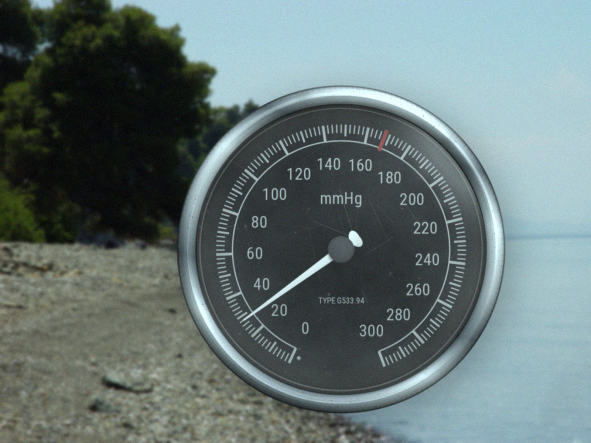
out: 28mmHg
